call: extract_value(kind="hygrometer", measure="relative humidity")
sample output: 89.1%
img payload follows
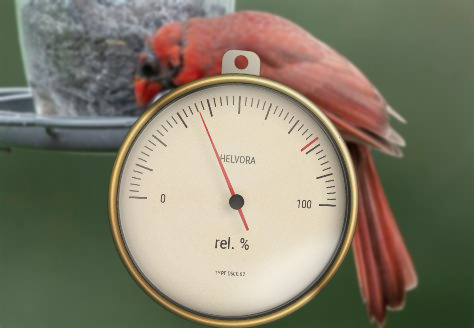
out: 36%
